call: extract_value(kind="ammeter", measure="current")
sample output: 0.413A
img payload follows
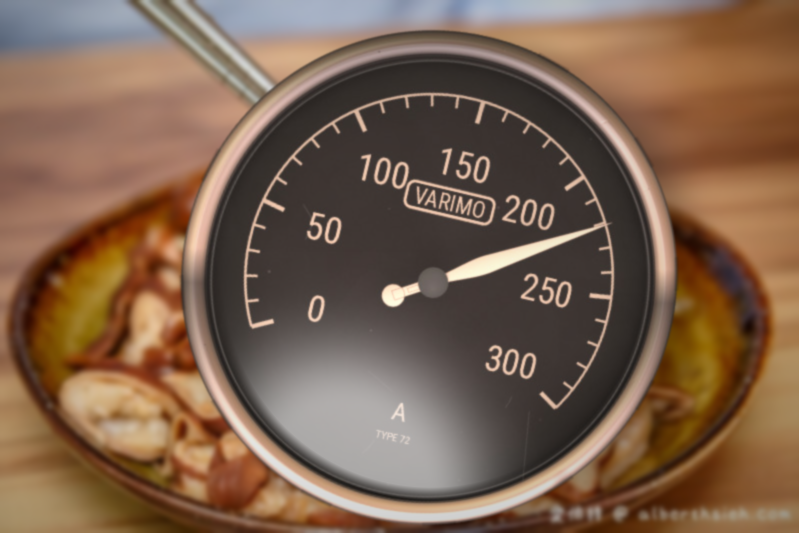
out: 220A
